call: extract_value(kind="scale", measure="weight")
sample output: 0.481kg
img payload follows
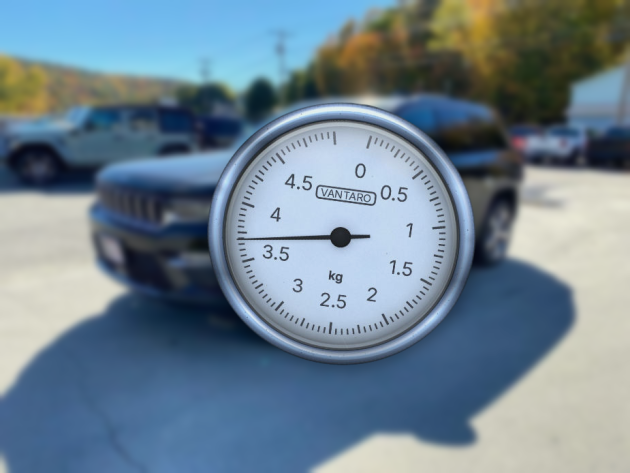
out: 3.7kg
